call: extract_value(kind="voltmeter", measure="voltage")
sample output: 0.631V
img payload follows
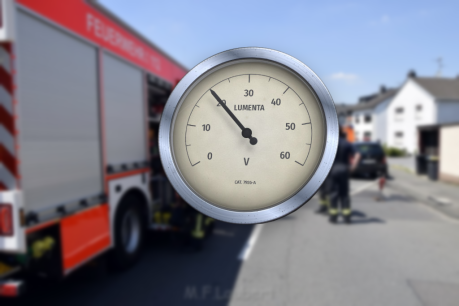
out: 20V
